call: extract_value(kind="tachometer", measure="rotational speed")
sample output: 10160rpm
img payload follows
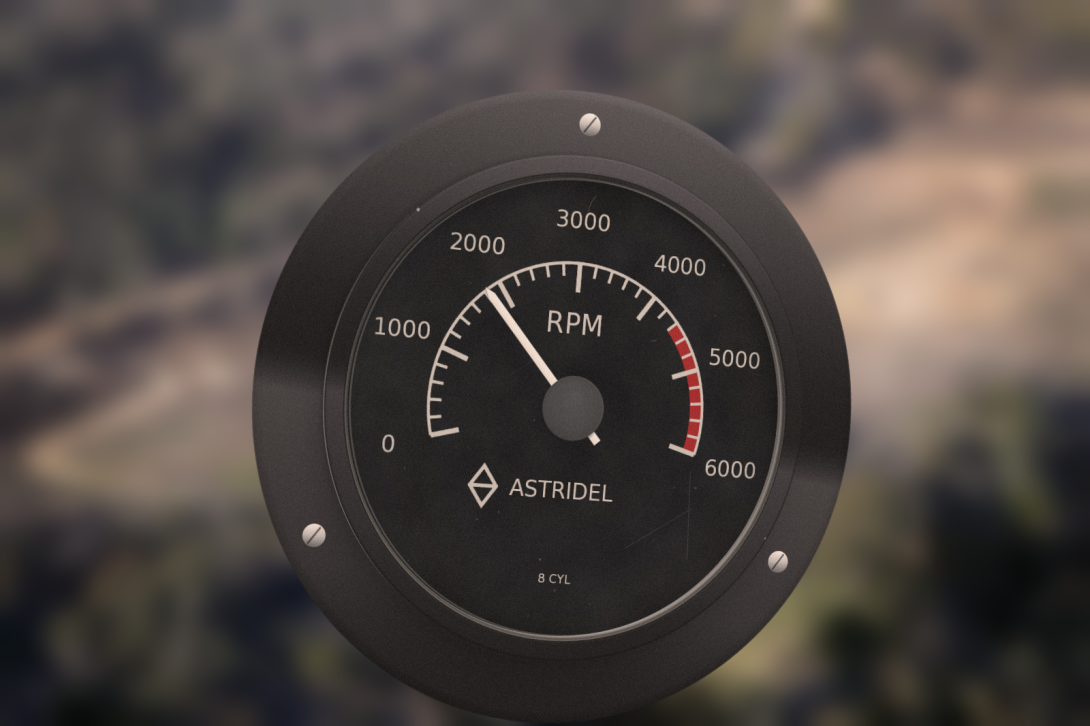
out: 1800rpm
